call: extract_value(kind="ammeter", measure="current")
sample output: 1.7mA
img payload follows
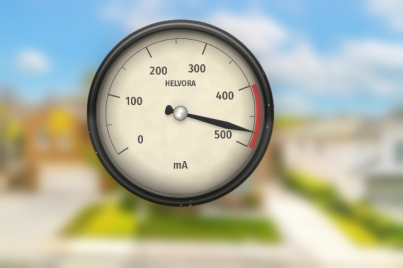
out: 475mA
